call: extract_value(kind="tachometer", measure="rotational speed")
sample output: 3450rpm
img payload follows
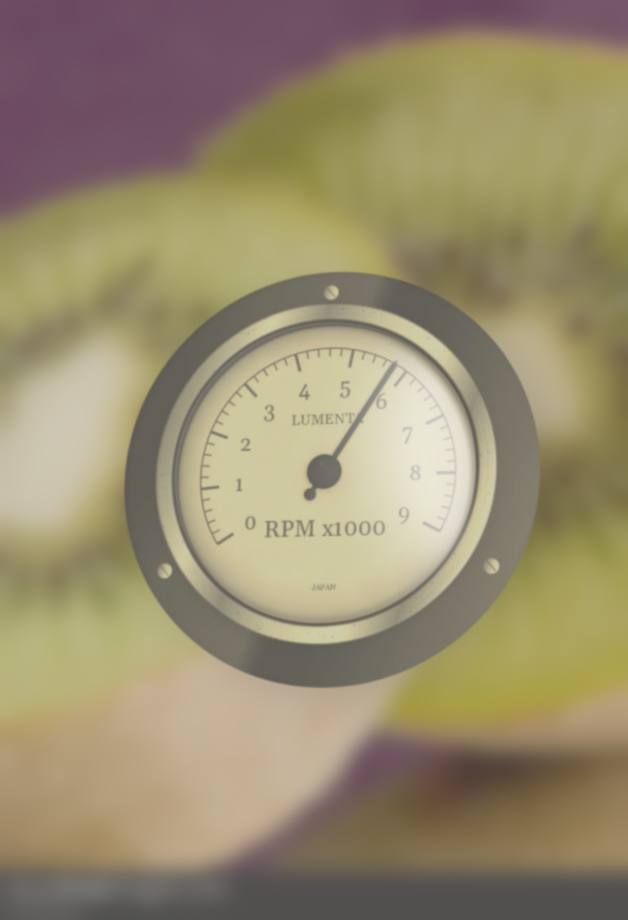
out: 5800rpm
